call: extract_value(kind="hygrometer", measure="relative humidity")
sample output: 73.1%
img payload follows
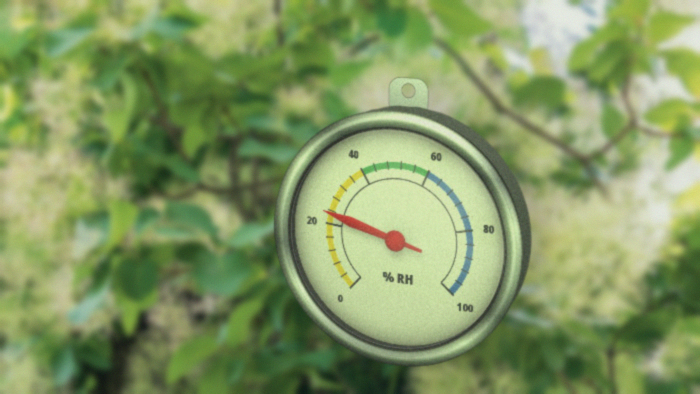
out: 24%
